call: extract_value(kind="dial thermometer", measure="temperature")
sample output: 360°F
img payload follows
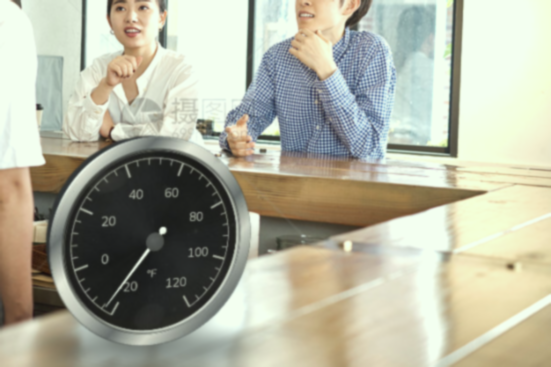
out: -16°F
